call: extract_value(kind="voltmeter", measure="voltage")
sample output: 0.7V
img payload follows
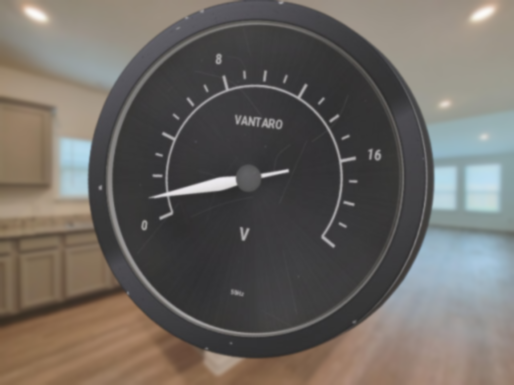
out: 1V
